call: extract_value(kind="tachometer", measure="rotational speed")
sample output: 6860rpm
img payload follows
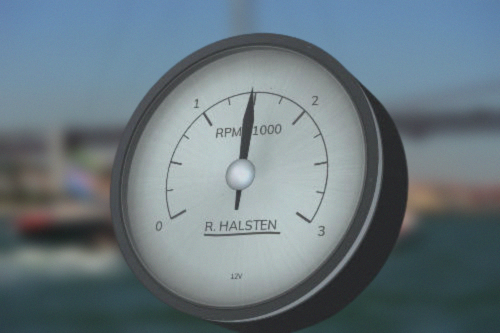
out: 1500rpm
